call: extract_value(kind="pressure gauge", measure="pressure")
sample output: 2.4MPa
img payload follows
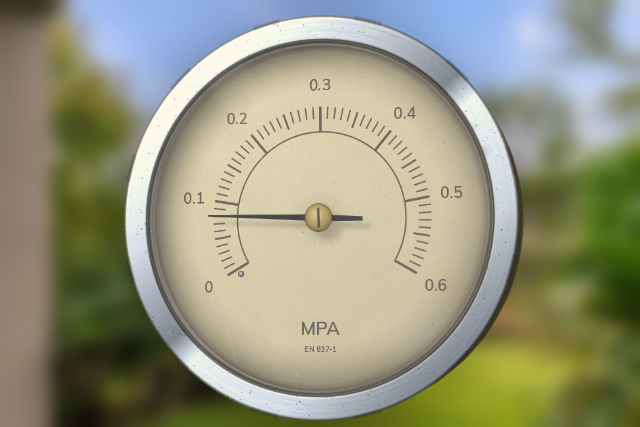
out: 0.08MPa
